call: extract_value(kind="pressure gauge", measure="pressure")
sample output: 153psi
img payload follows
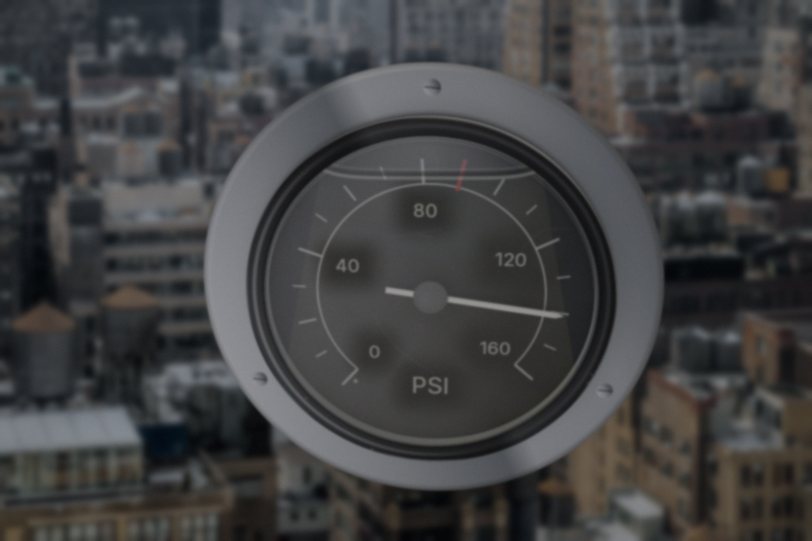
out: 140psi
